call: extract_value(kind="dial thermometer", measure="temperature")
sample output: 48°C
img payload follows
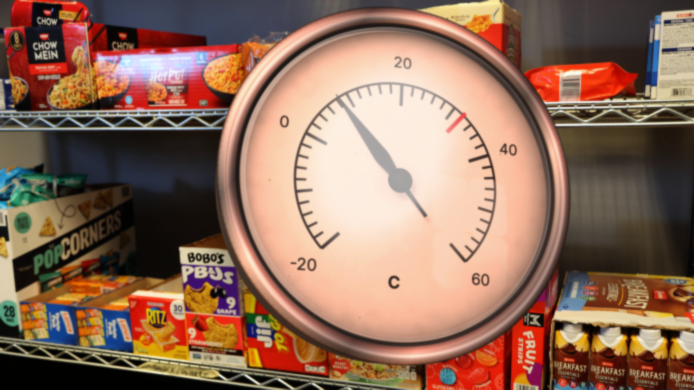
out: 8°C
